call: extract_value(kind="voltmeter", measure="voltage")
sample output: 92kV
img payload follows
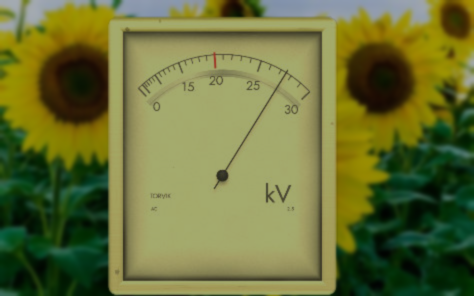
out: 27.5kV
